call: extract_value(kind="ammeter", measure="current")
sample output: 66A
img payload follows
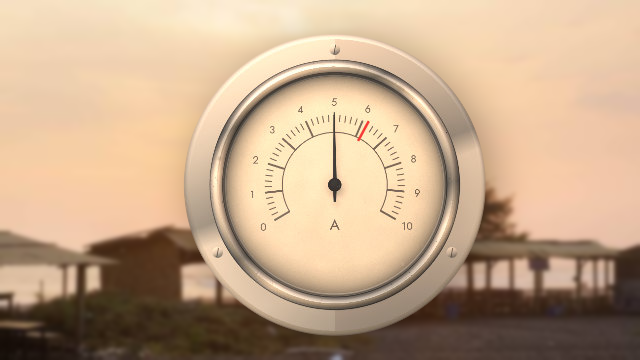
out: 5A
